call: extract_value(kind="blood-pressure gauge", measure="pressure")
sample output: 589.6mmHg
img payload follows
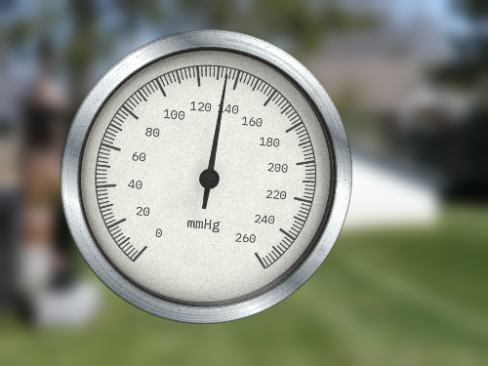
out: 134mmHg
